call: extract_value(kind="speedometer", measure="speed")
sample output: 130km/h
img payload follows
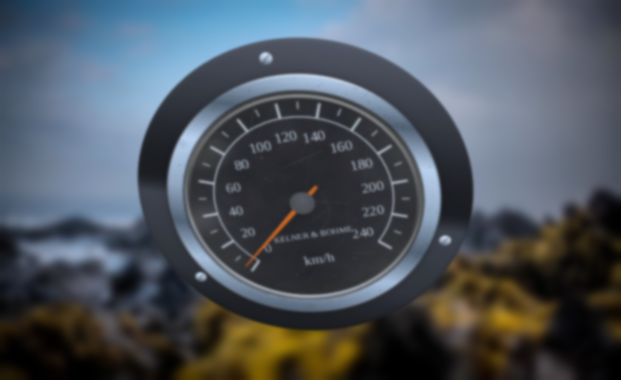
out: 5km/h
